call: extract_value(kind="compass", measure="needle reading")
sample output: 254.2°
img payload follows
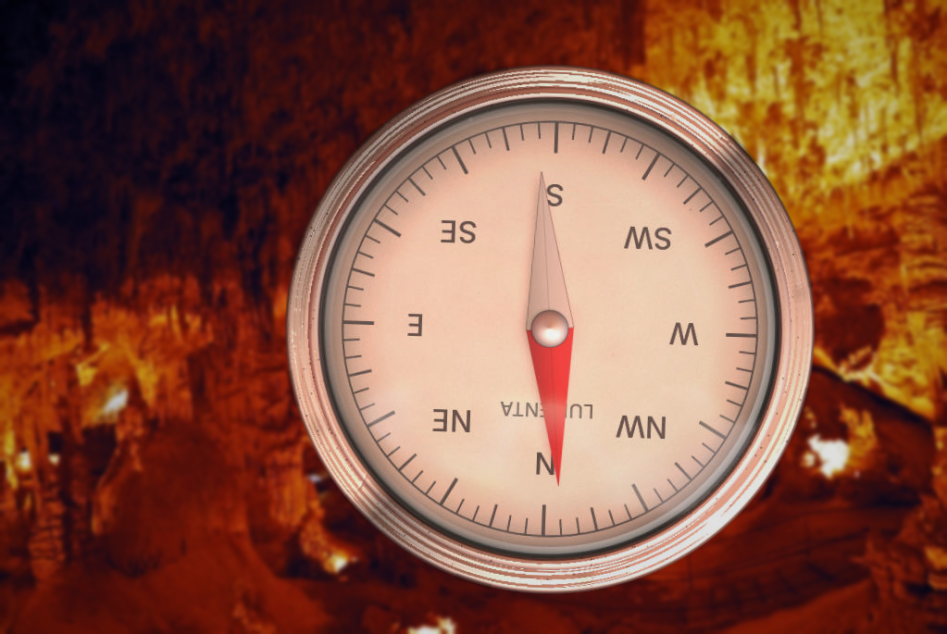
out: 355°
